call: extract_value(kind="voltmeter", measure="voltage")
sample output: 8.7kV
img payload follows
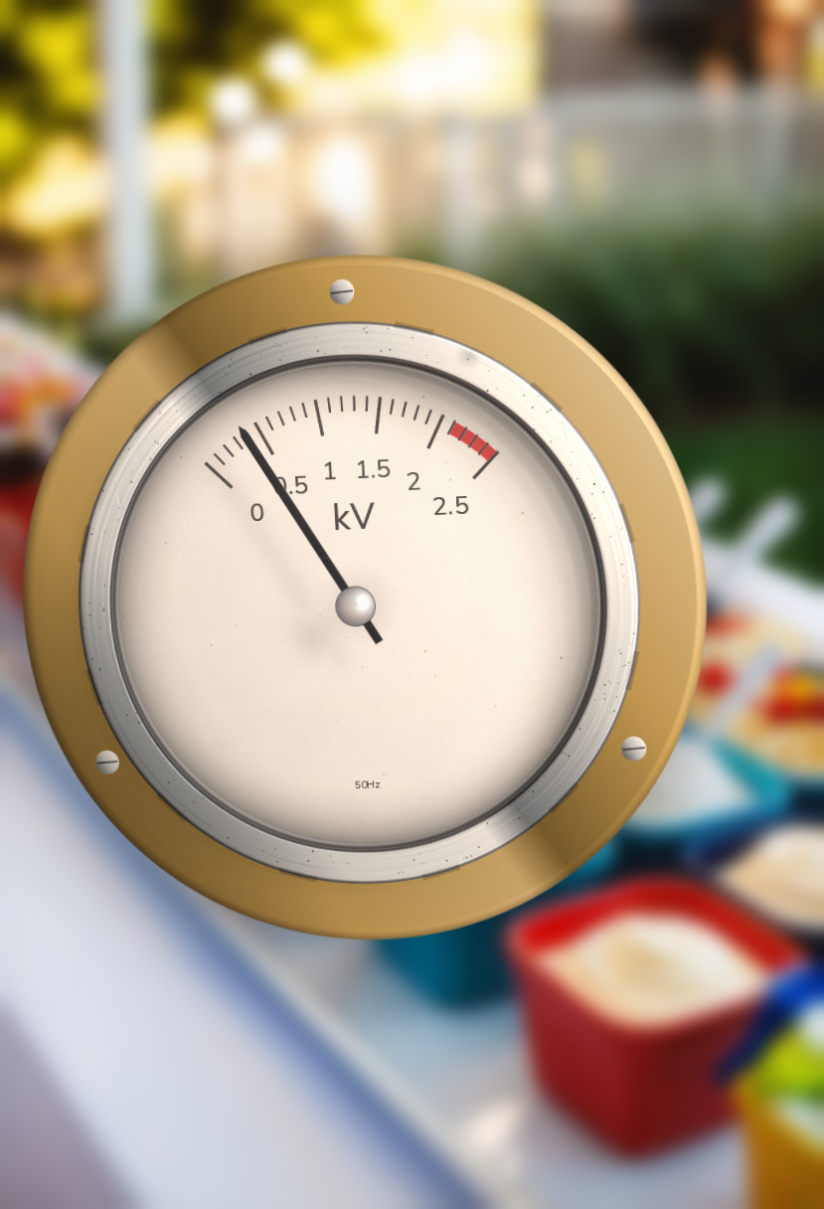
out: 0.4kV
